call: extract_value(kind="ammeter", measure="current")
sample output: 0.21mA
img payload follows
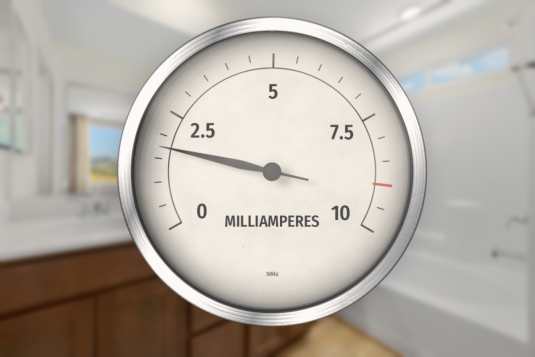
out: 1.75mA
